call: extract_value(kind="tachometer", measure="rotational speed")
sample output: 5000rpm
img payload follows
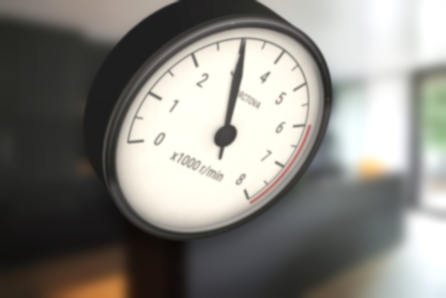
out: 3000rpm
